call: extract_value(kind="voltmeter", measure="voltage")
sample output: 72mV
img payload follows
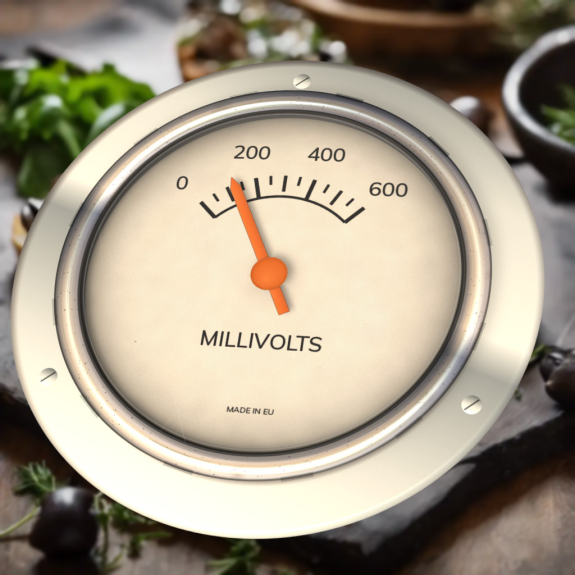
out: 125mV
